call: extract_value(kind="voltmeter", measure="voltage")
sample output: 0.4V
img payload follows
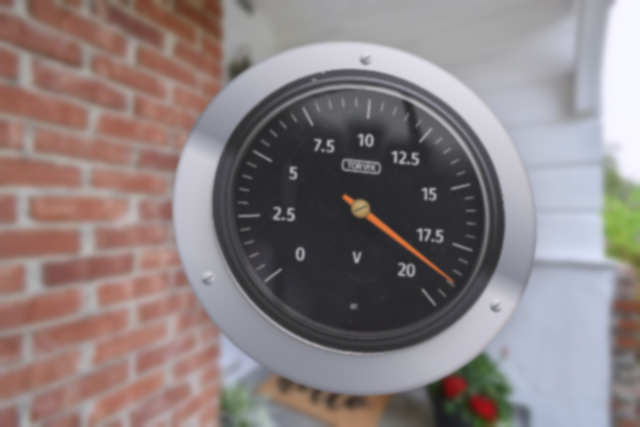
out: 19V
